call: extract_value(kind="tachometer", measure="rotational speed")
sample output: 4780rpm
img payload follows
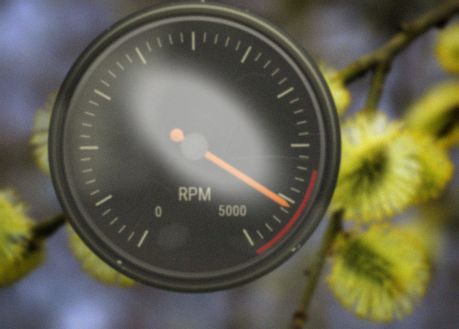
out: 4550rpm
